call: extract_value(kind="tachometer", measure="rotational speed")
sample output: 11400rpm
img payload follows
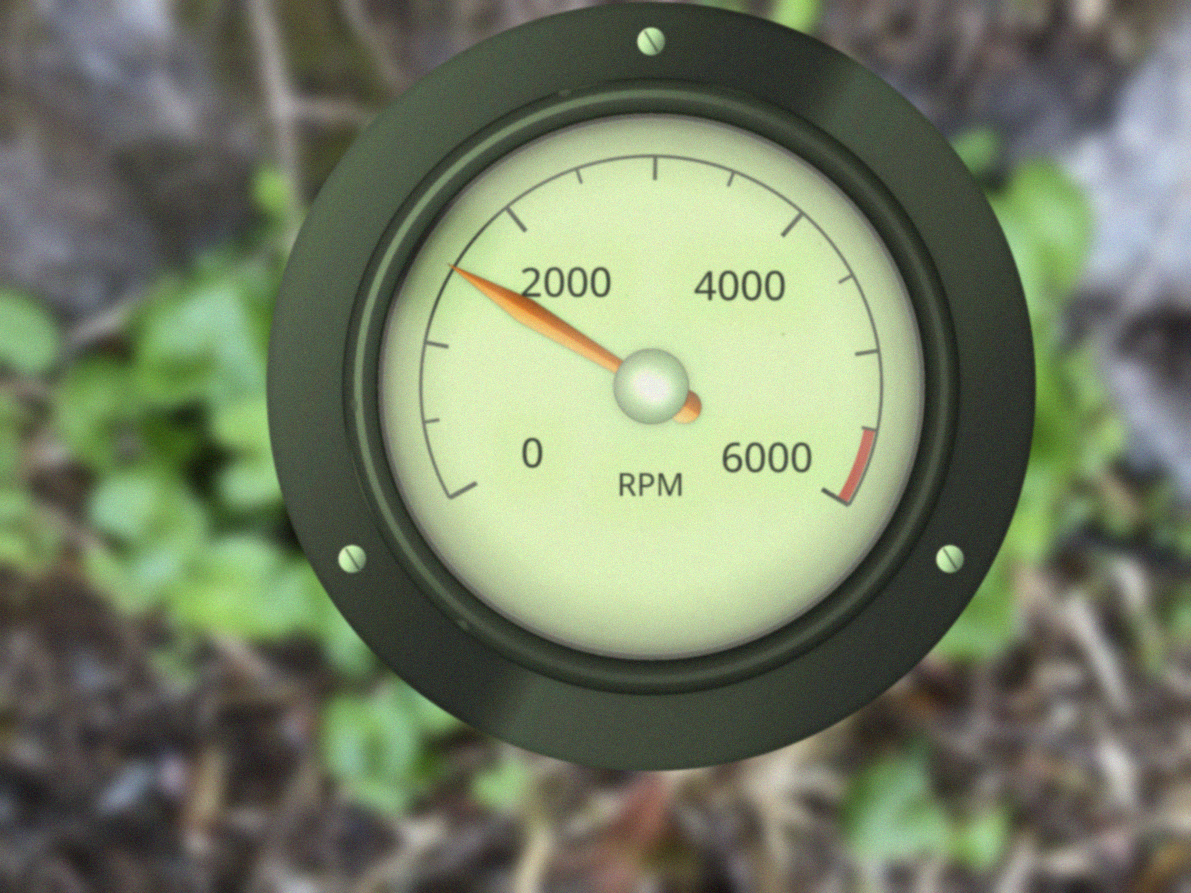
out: 1500rpm
